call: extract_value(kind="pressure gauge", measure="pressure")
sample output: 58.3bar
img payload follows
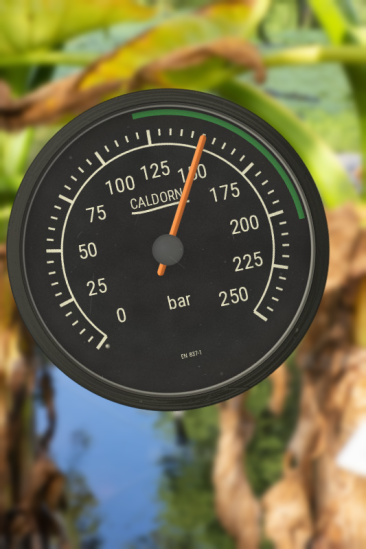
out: 150bar
